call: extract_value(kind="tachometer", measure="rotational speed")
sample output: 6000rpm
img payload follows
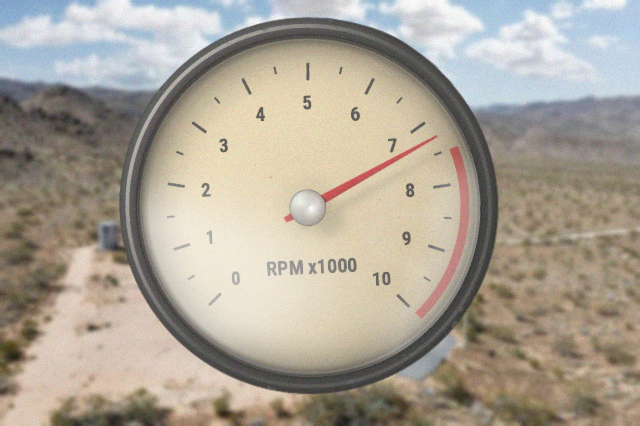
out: 7250rpm
